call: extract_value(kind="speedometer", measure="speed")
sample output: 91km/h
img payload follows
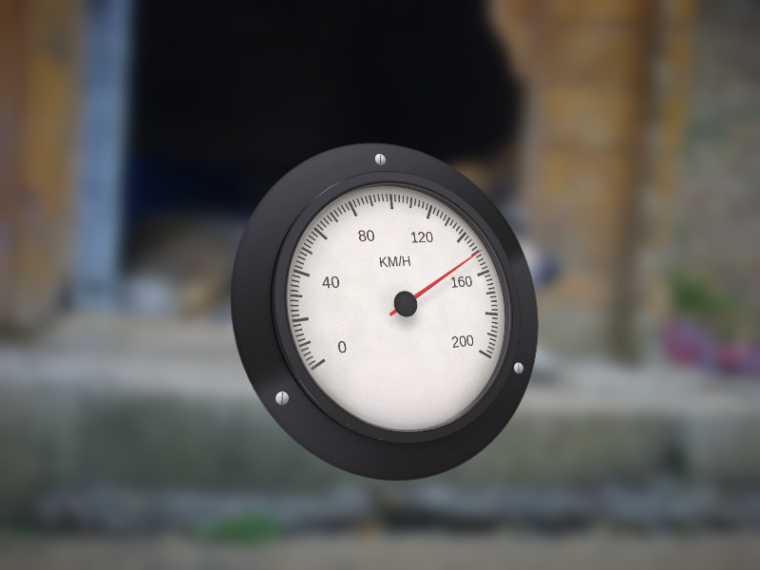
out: 150km/h
